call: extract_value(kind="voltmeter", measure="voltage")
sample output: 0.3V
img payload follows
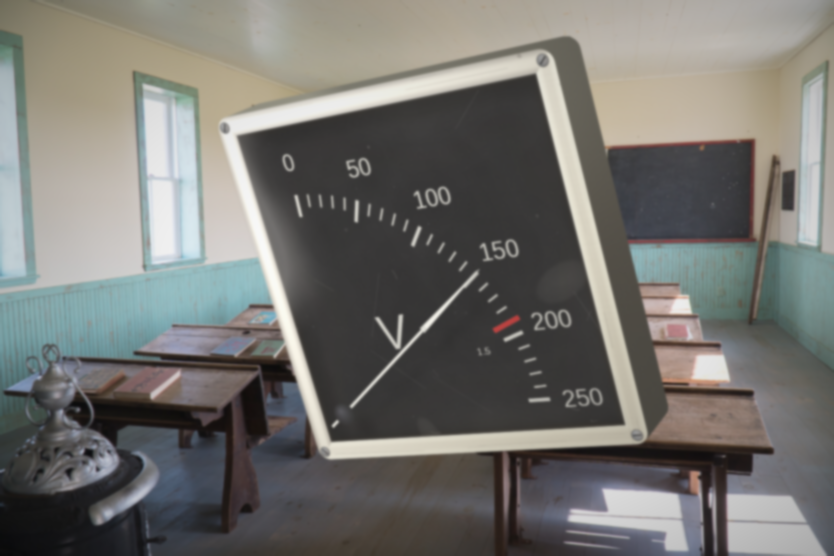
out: 150V
